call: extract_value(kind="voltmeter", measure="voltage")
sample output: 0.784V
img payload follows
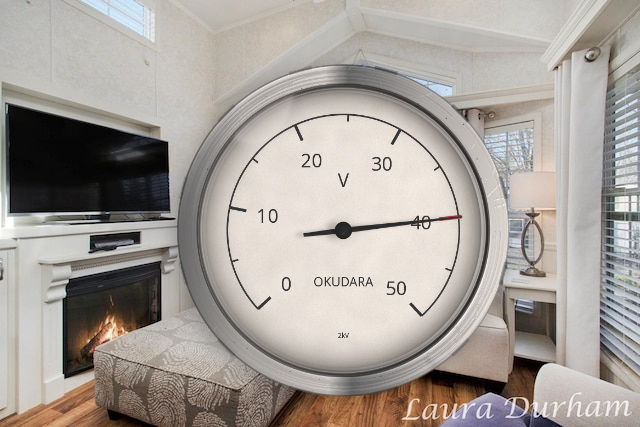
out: 40V
